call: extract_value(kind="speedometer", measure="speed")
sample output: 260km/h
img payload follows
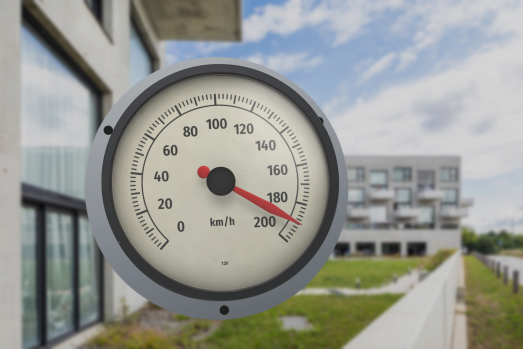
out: 190km/h
